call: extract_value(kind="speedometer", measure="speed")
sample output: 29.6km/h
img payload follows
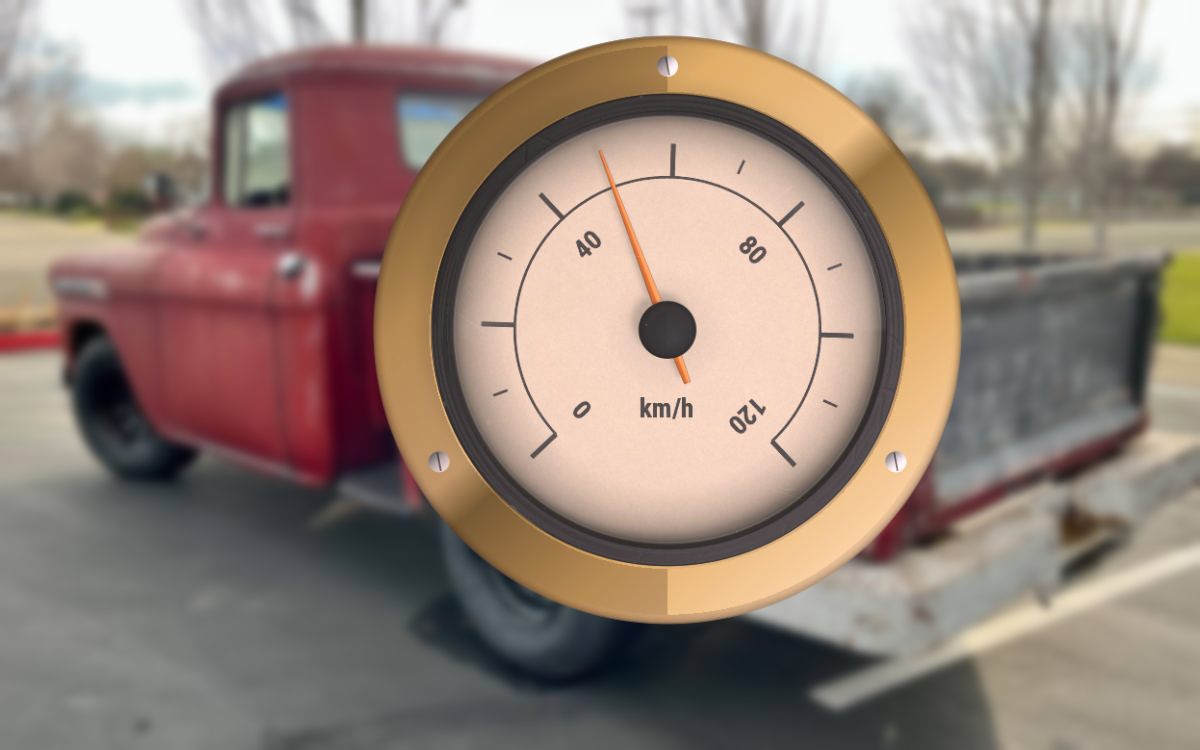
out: 50km/h
